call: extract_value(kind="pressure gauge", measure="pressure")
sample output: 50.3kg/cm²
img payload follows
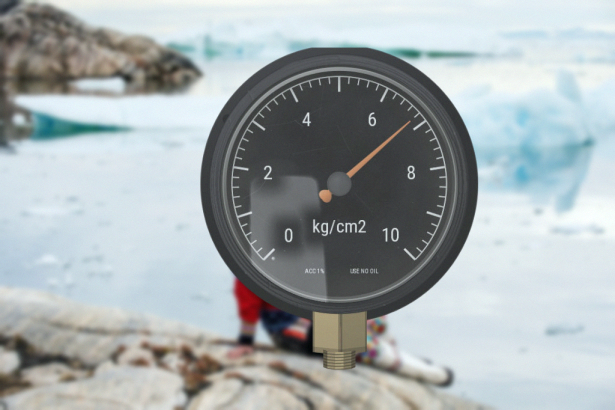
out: 6.8kg/cm²
